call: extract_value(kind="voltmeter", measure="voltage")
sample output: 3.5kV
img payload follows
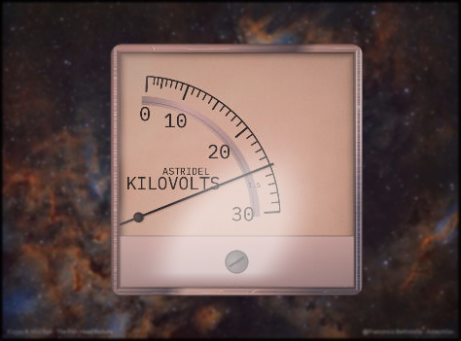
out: 25kV
